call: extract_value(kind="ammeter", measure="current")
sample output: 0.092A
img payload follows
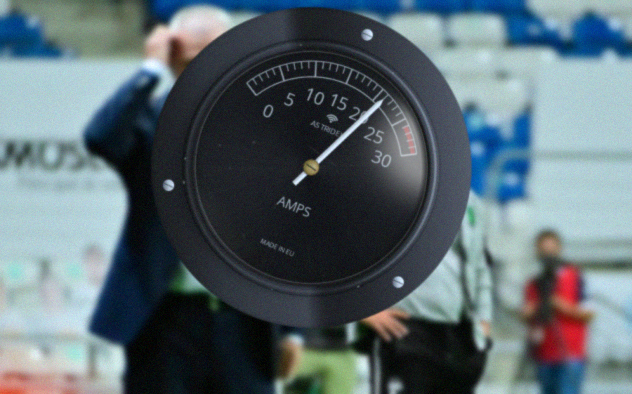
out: 21A
